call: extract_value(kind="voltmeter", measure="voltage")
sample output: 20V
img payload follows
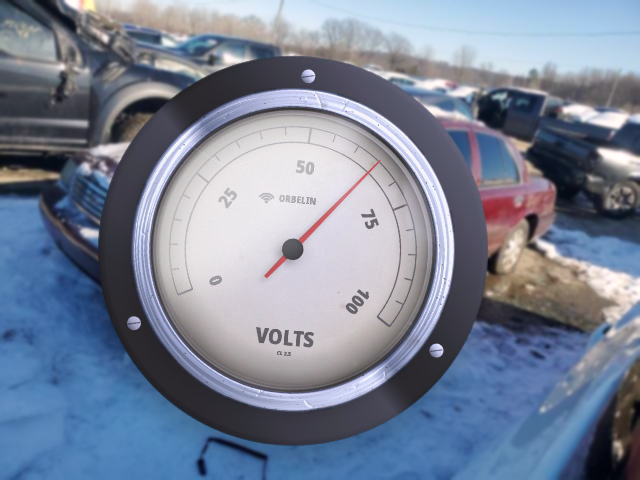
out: 65V
